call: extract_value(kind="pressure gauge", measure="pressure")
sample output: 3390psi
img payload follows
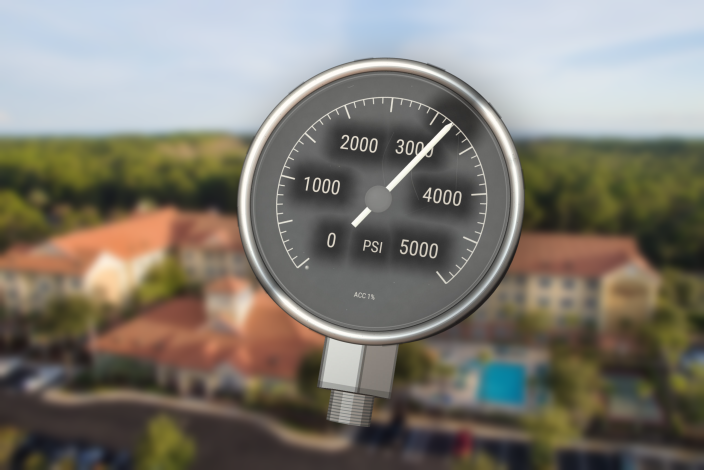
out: 3200psi
